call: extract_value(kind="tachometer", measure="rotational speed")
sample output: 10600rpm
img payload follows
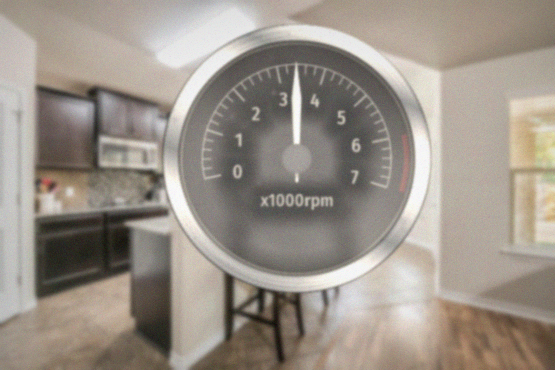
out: 3400rpm
